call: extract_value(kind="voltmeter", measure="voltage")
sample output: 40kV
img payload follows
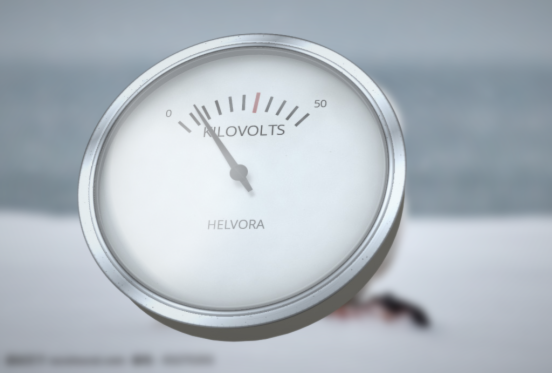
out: 7.5kV
